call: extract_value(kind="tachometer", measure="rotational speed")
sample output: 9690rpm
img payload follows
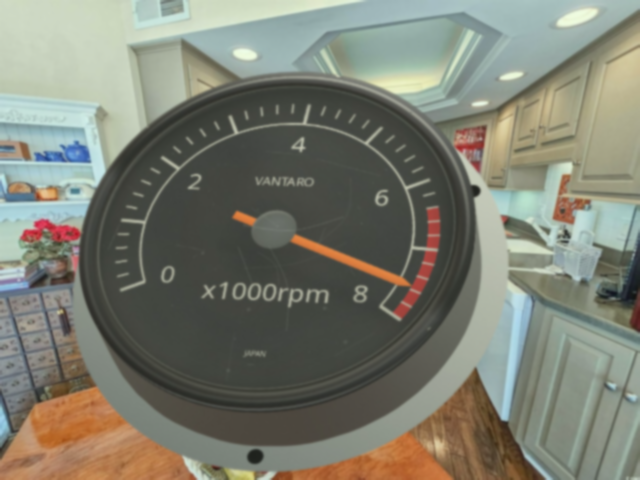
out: 7600rpm
